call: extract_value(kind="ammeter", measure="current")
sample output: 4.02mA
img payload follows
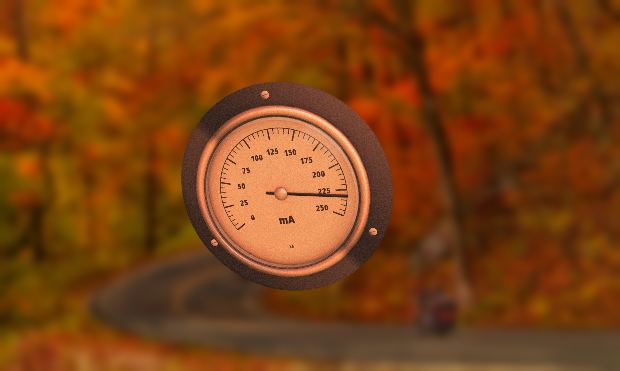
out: 230mA
